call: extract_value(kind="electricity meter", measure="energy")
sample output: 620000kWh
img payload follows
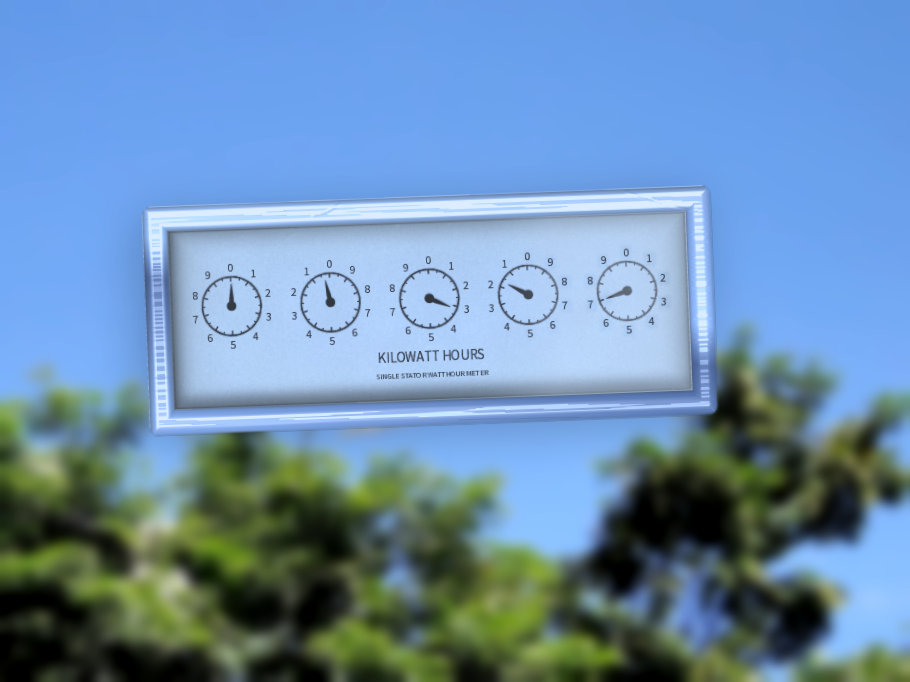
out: 317kWh
